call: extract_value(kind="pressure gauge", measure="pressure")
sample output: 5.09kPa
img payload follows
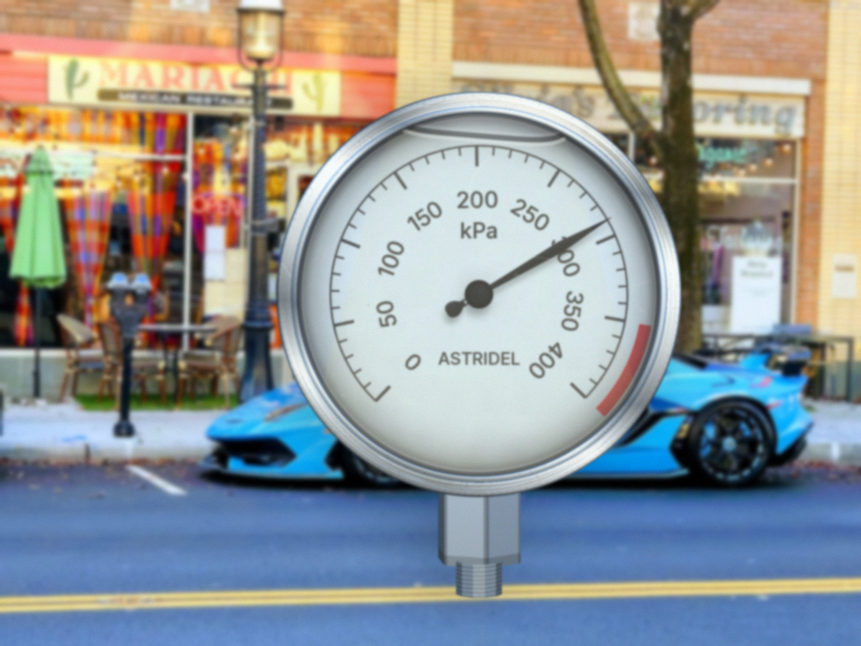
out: 290kPa
